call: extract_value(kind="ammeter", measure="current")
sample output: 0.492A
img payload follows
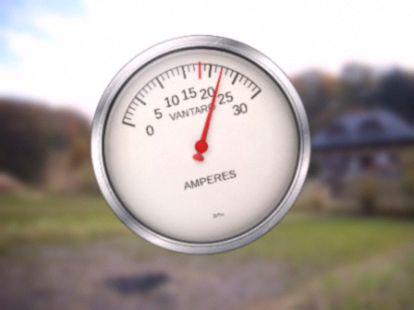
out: 22A
